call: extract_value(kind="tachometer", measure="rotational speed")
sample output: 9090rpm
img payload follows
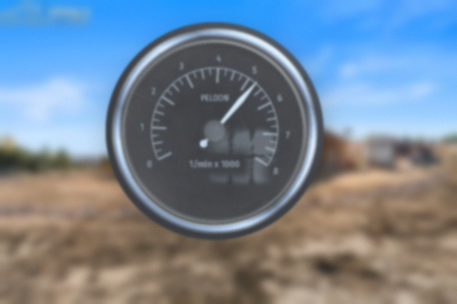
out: 5250rpm
